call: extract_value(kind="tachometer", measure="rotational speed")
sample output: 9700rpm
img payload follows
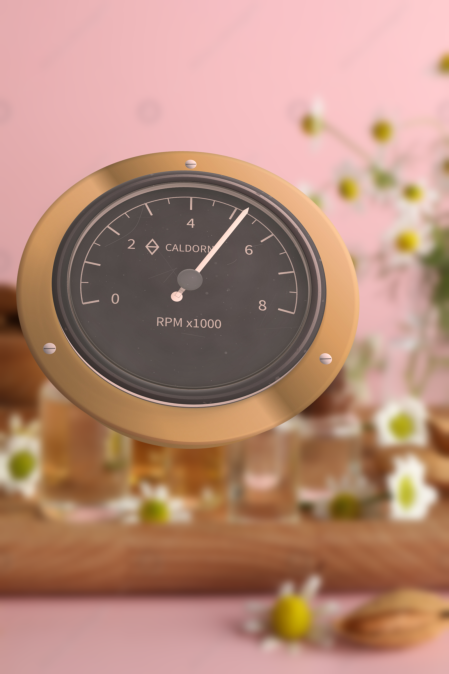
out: 5250rpm
